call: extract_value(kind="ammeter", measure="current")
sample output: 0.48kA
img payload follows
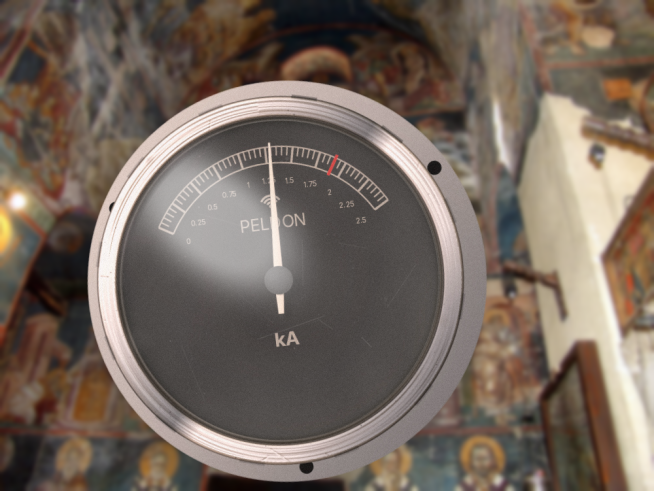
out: 1.3kA
